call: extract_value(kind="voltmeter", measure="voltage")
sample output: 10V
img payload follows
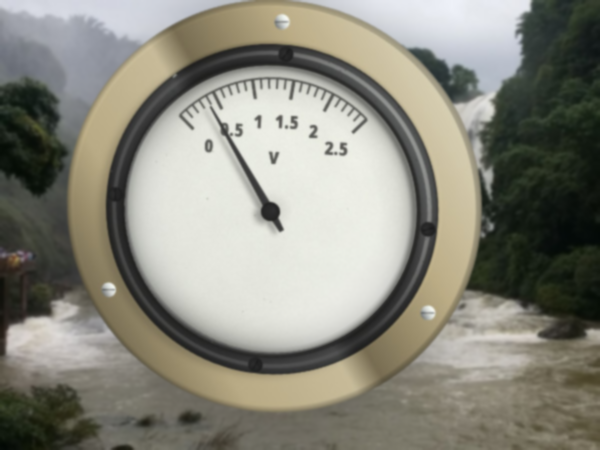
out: 0.4V
